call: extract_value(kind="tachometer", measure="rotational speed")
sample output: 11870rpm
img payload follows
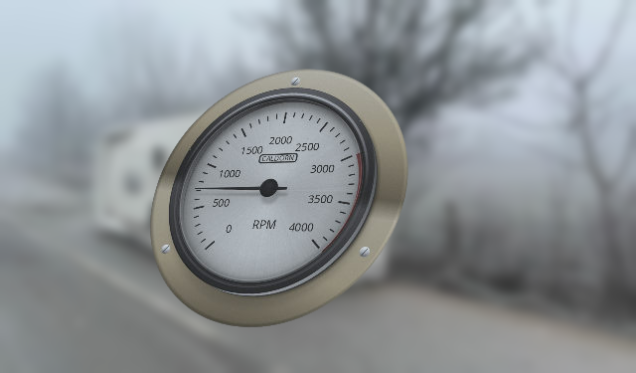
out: 700rpm
